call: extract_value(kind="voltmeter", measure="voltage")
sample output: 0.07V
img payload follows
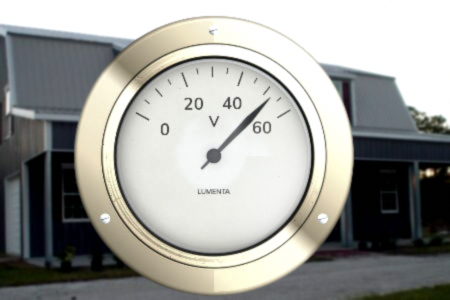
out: 52.5V
